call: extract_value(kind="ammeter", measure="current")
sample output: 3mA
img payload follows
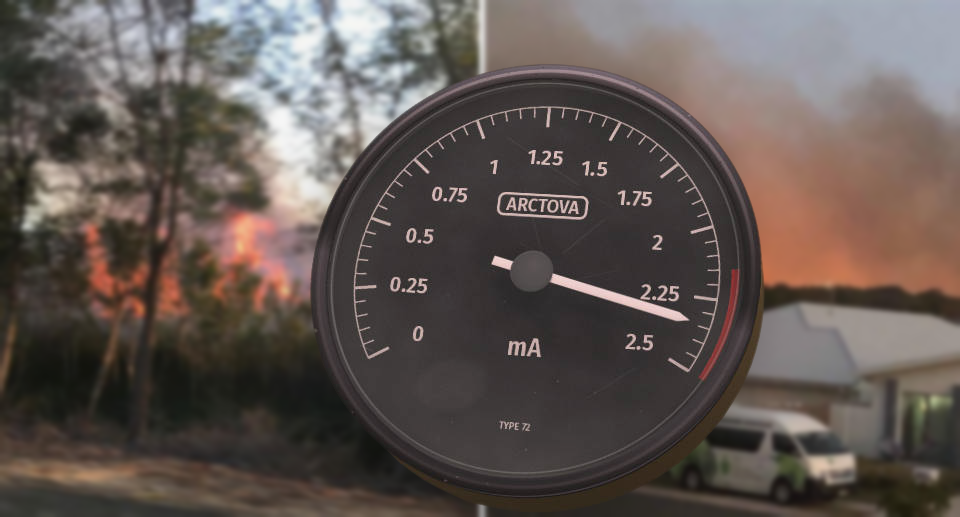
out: 2.35mA
